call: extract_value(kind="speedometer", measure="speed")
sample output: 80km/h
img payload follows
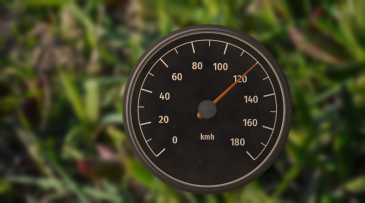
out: 120km/h
